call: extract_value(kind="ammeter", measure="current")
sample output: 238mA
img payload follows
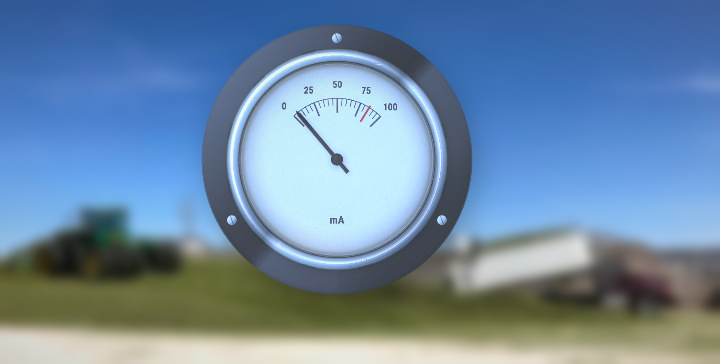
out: 5mA
